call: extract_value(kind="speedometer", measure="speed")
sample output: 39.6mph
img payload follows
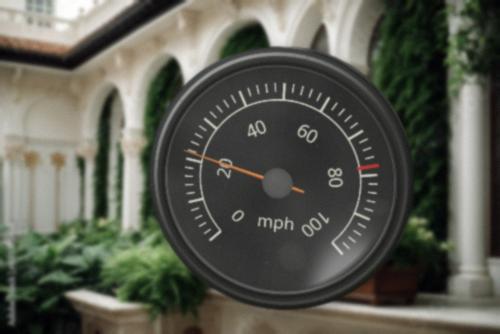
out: 22mph
